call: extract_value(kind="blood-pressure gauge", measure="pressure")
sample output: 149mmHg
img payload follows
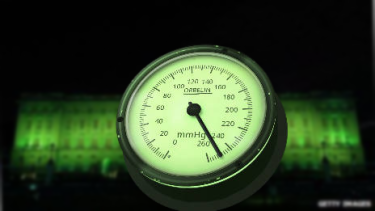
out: 250mmHg
